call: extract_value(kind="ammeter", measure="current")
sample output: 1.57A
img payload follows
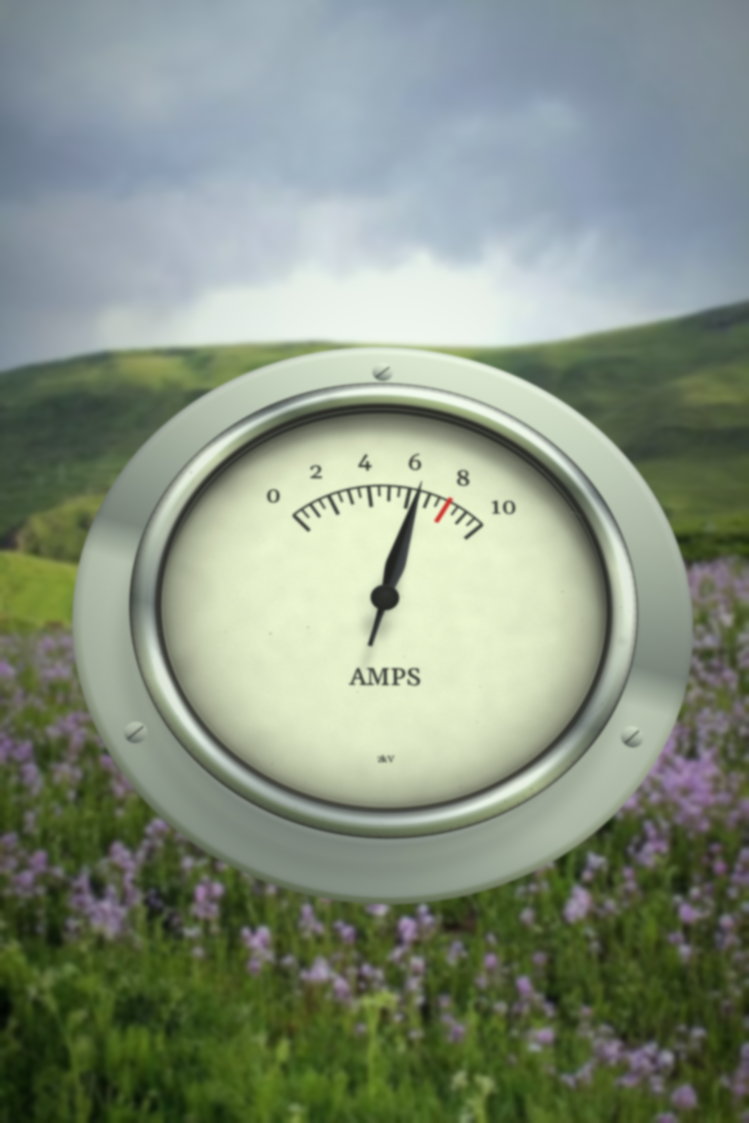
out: 6.5A
